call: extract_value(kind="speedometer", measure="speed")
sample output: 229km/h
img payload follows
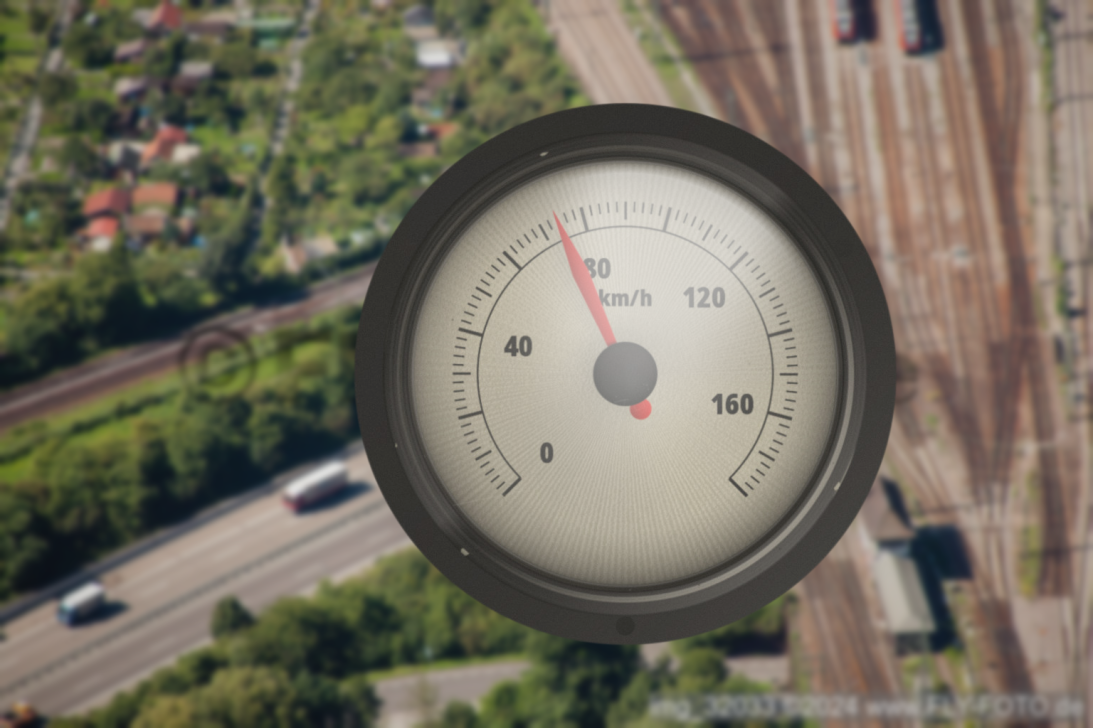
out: 74km/h
